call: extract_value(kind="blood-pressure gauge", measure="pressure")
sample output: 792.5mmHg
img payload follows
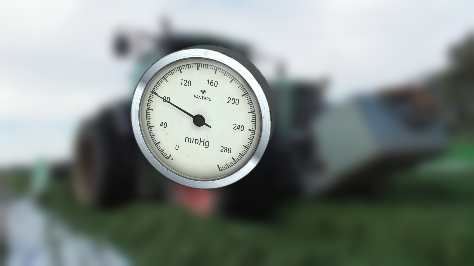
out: 80mmHg
